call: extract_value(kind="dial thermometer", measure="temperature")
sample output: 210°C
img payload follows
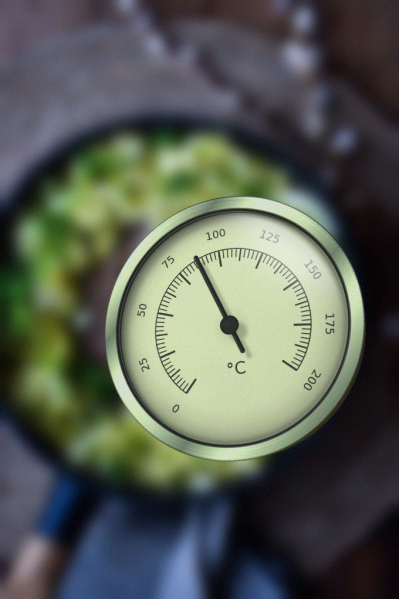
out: 87.5°C
